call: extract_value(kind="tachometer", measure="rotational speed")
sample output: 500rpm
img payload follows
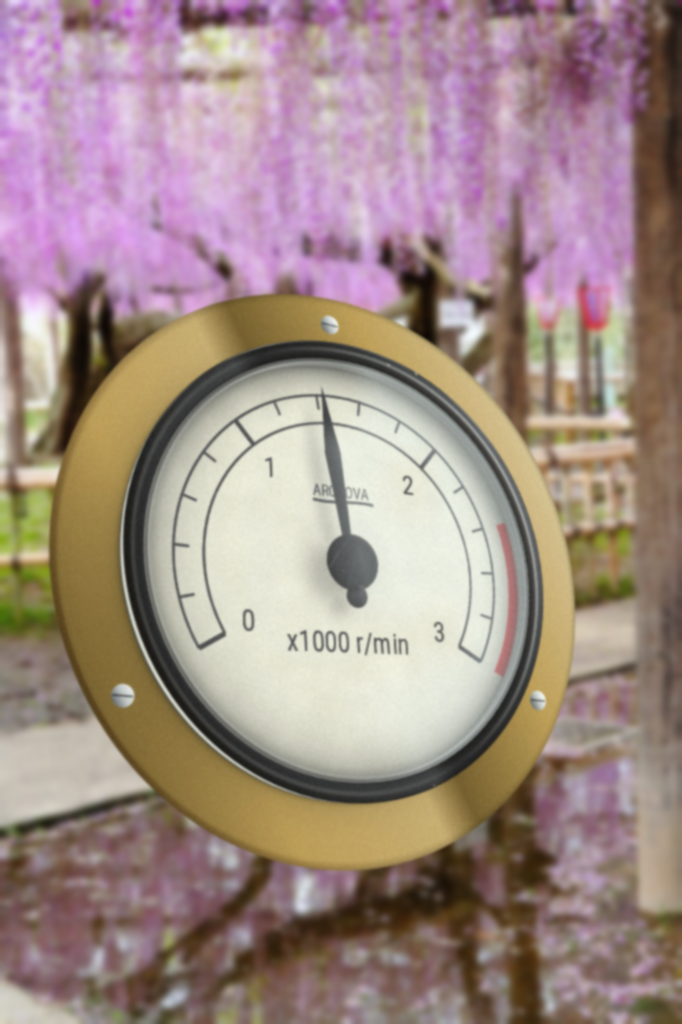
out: 1400rpm
